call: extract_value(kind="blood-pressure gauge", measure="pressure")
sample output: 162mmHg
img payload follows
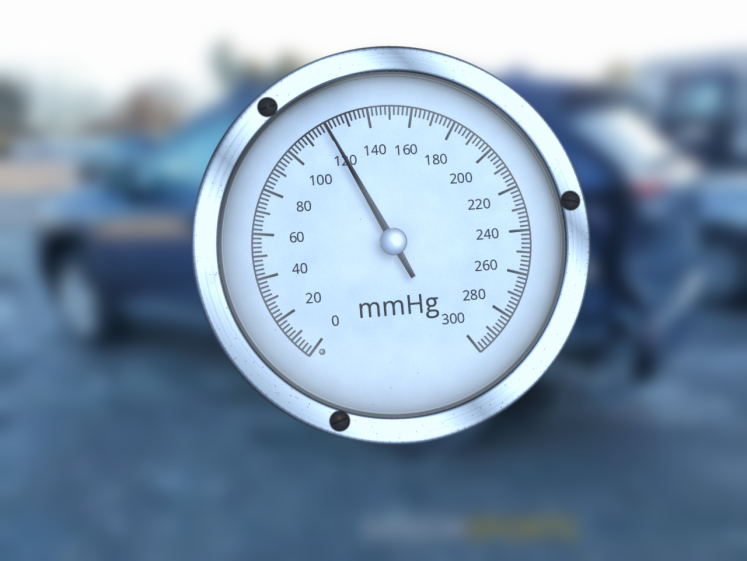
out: 120mmHg
